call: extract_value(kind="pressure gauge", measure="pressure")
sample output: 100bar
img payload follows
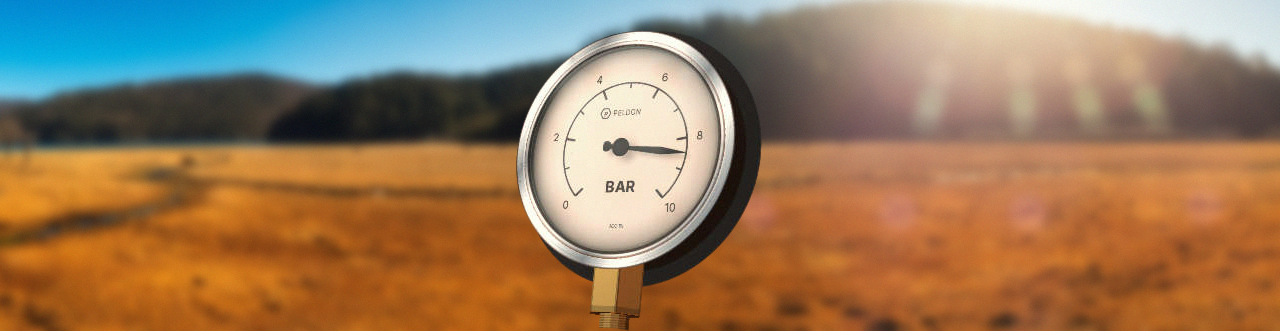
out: 8.5bar
